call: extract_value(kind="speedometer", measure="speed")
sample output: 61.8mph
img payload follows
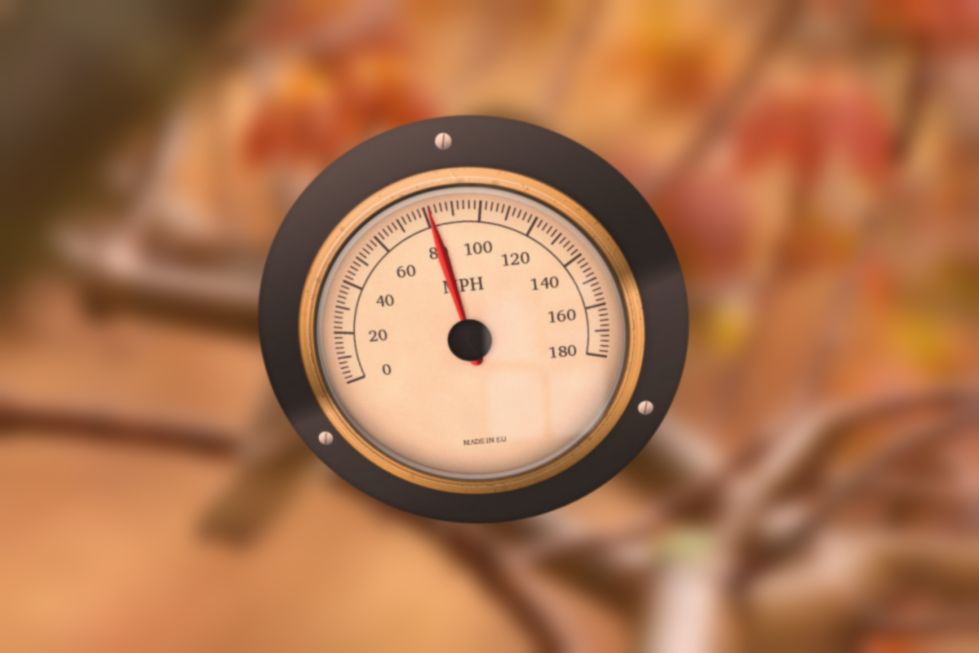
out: 82mph
